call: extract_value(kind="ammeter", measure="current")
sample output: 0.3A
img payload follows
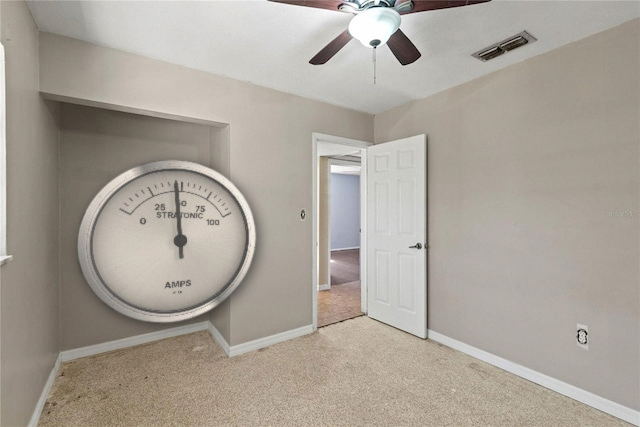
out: 45A
